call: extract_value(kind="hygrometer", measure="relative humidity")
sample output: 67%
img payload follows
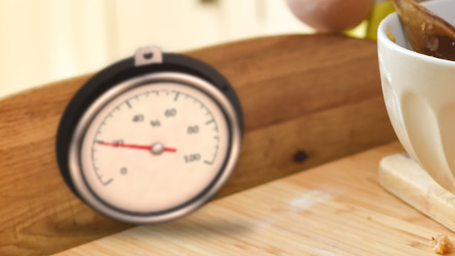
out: 20%
